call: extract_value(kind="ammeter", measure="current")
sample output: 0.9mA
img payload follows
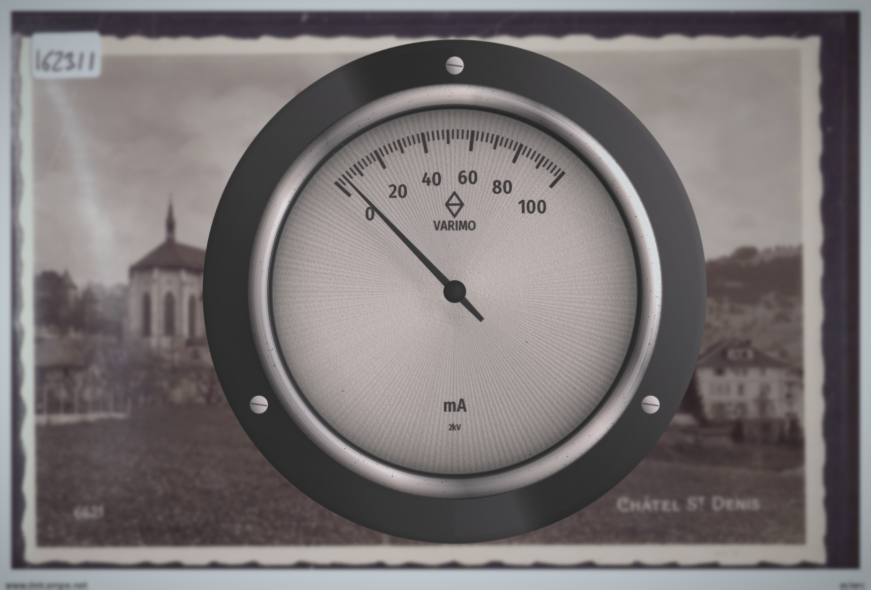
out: 4mA
